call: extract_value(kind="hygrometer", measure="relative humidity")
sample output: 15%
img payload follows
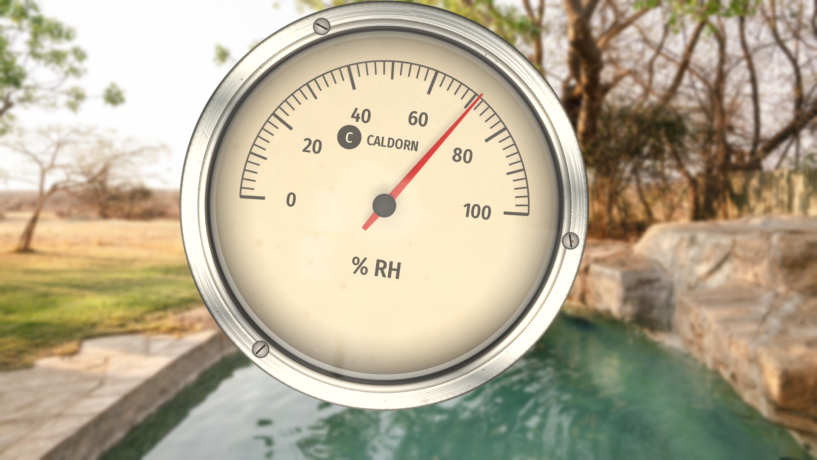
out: 71%
